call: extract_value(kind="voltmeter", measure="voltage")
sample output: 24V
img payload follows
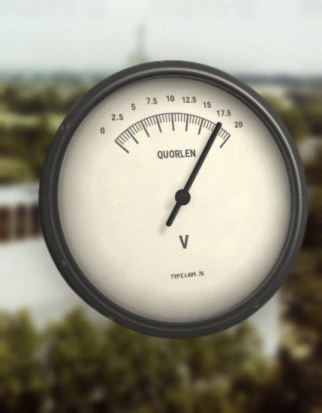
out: 17.5V
